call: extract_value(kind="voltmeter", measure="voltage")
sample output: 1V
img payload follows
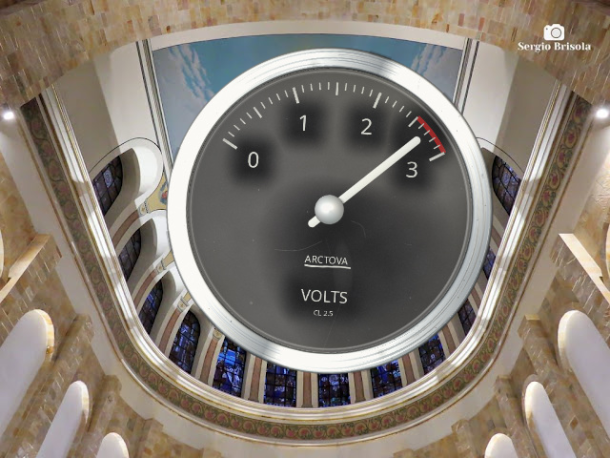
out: 2.7V
